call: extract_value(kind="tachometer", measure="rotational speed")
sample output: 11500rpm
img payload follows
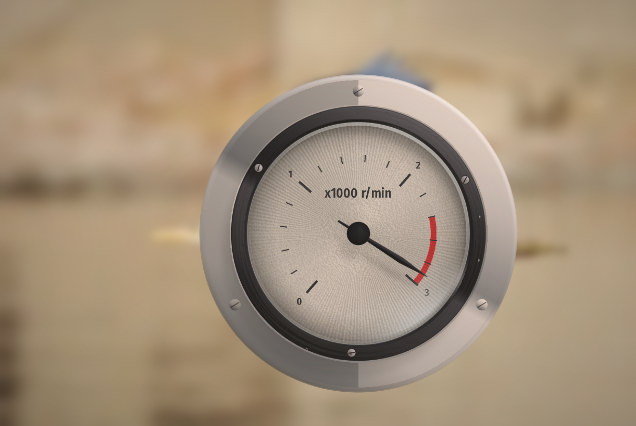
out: 2900rpm
